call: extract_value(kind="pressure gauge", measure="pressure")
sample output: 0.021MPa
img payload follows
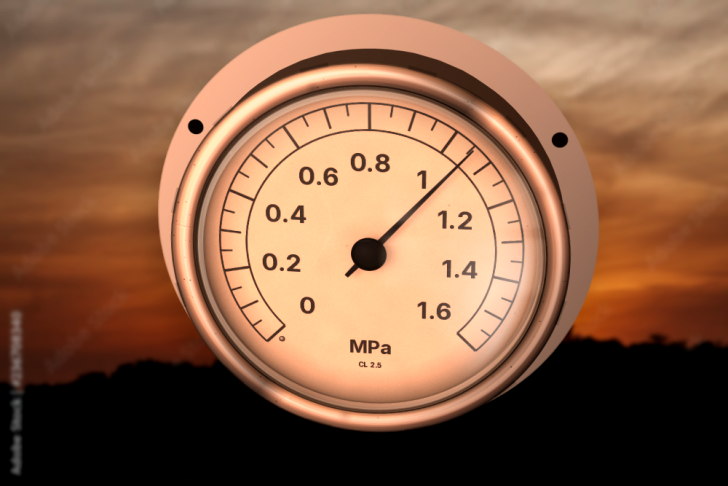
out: 1.05MPa
